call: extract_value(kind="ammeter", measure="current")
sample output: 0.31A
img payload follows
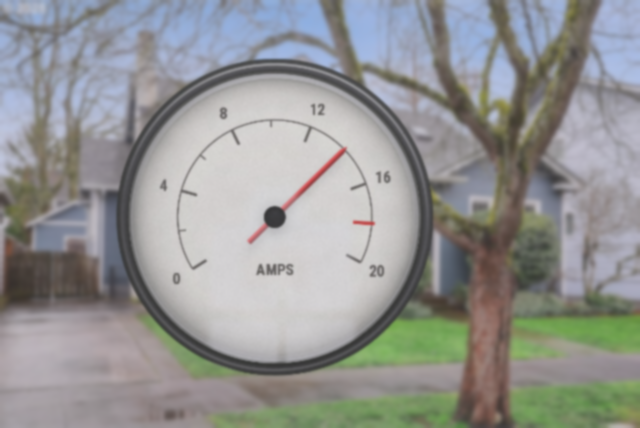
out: 14A
